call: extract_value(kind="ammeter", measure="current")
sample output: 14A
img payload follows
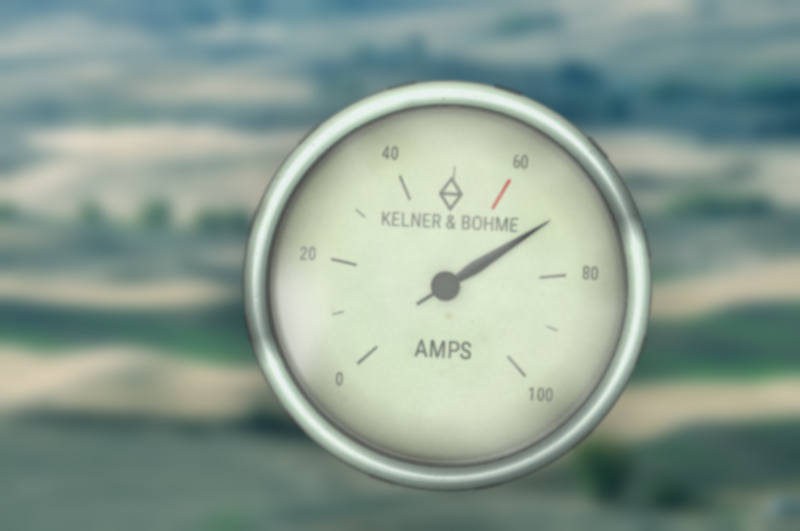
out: 70A
